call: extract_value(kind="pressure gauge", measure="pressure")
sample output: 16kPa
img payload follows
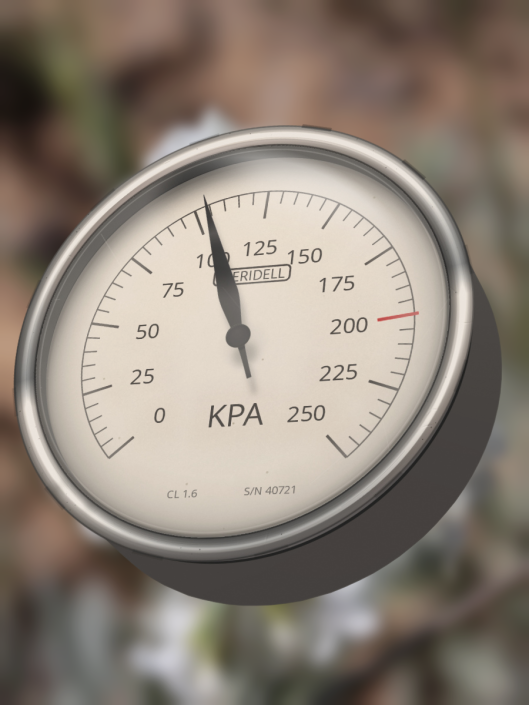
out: 105kPa
